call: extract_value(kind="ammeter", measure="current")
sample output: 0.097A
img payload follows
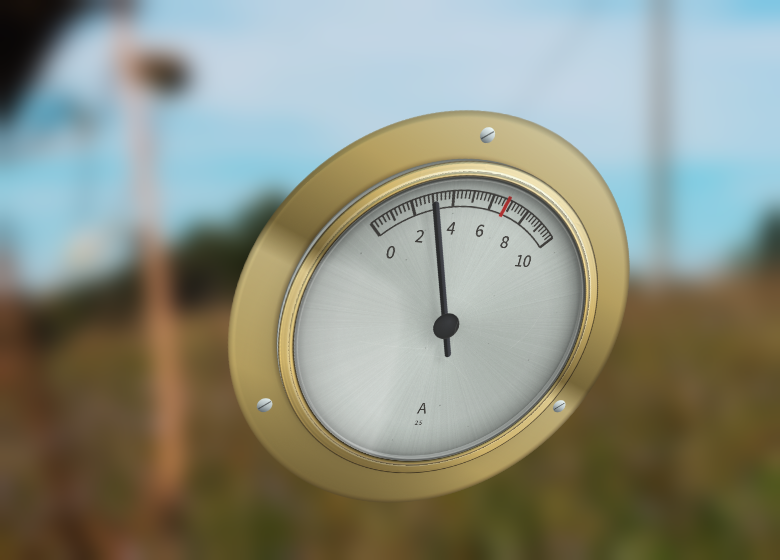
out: 3A
